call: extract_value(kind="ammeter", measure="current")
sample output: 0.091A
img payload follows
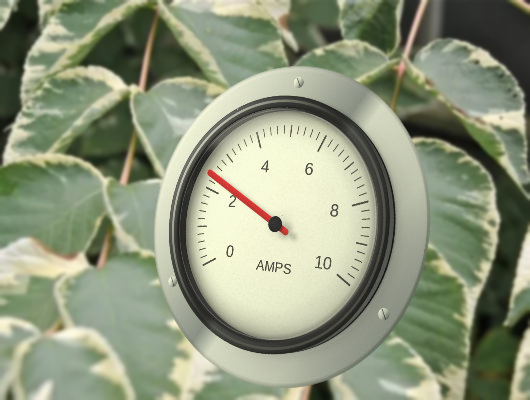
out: 2.4A
